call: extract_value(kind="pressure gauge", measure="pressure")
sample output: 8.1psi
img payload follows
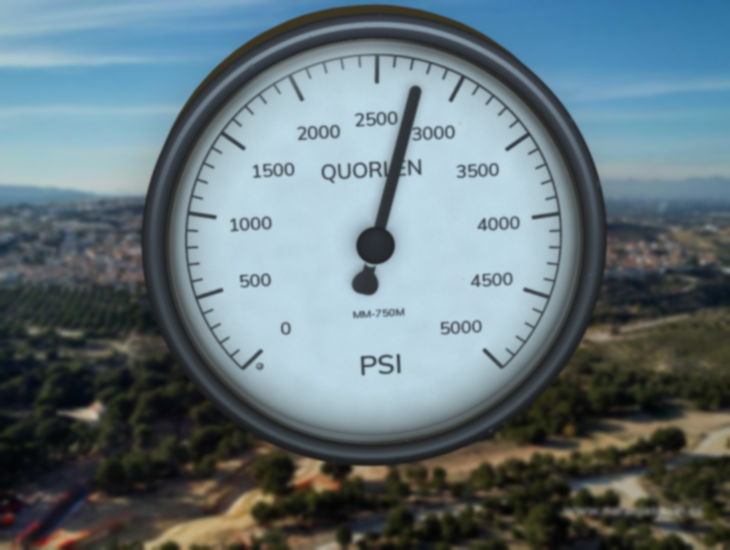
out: 2750psi
